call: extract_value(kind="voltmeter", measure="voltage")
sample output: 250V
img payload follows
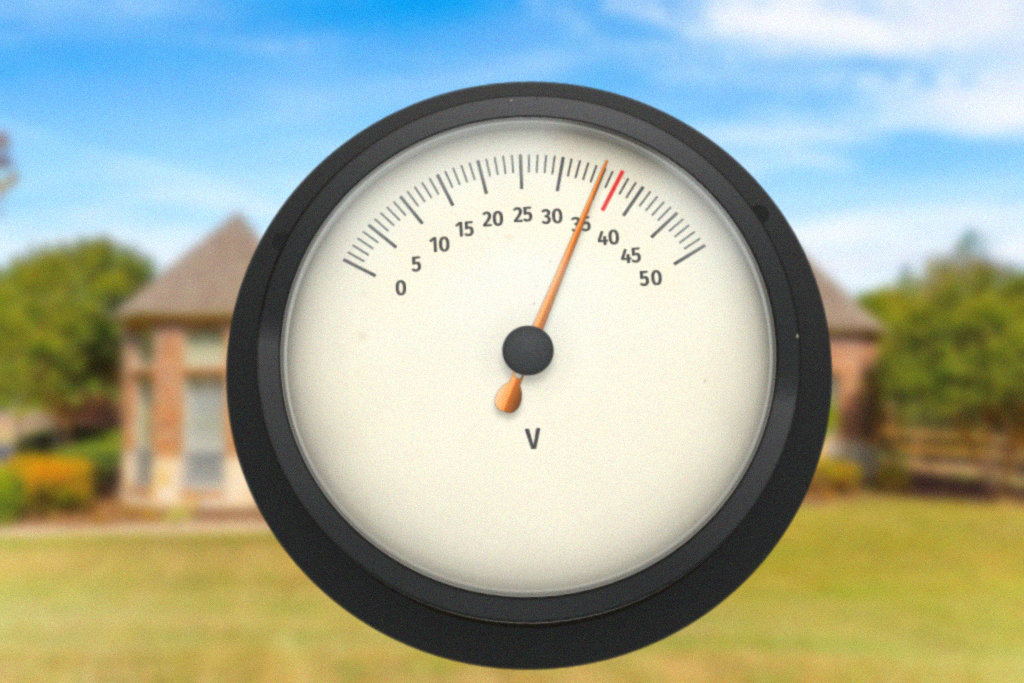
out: 35V
